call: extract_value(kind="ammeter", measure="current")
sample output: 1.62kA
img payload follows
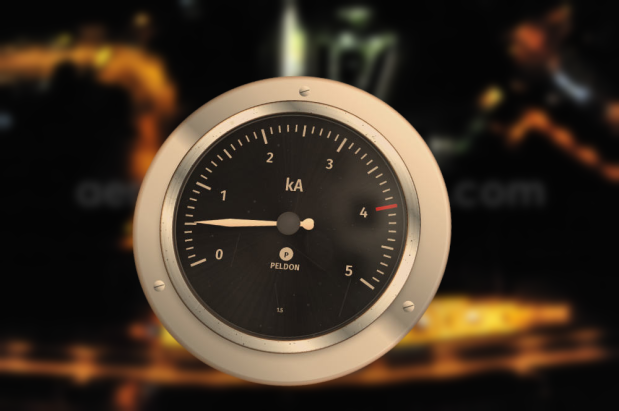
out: 0.5kA
